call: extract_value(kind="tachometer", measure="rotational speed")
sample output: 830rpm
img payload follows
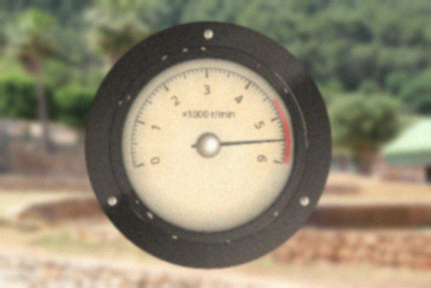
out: 5500rpm
